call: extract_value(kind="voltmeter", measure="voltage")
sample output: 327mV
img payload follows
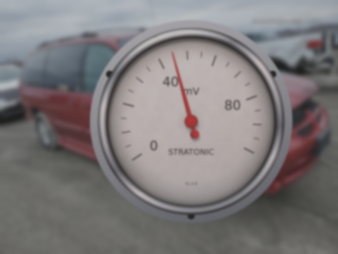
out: 45mV
